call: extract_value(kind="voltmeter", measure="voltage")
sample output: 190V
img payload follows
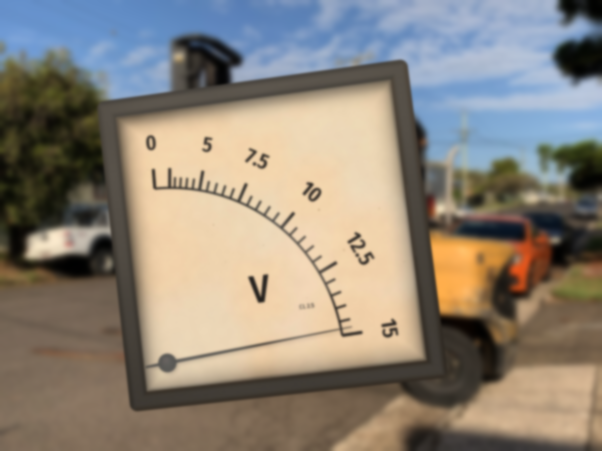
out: 14.75V
